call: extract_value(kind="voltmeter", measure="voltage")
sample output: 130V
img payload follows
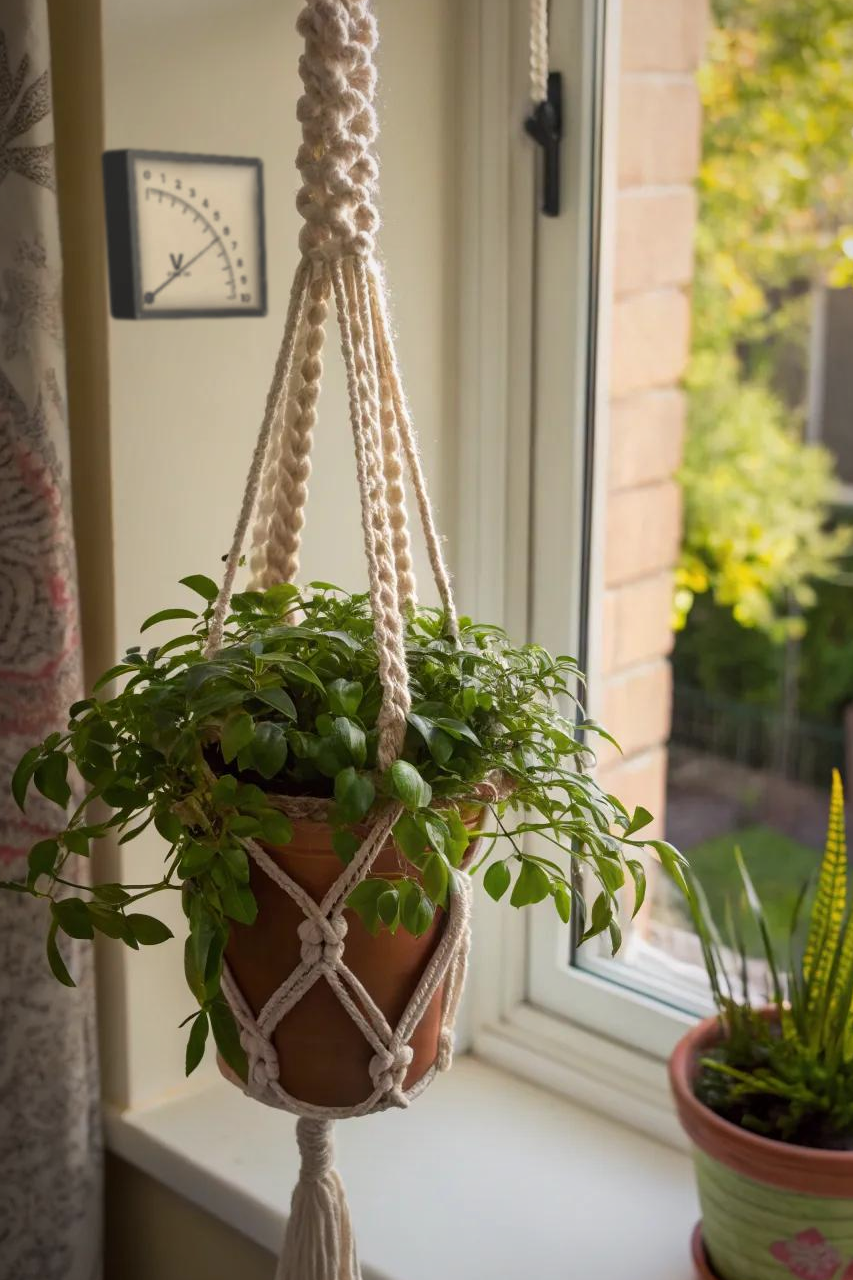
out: 6V
